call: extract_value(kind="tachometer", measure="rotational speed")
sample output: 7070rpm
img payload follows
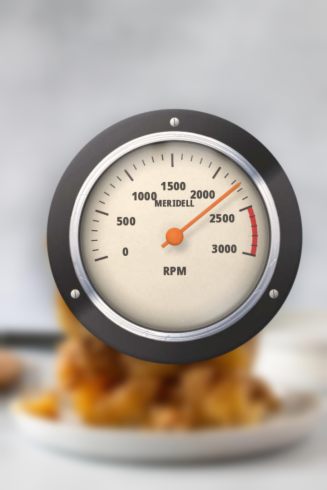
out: 2250rpm
